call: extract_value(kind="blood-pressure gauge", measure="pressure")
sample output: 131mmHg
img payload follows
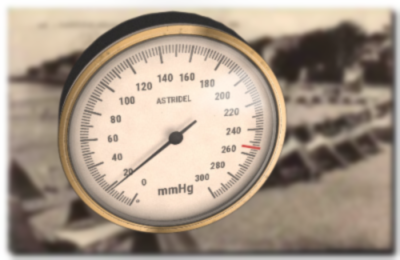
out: 20mmHg
